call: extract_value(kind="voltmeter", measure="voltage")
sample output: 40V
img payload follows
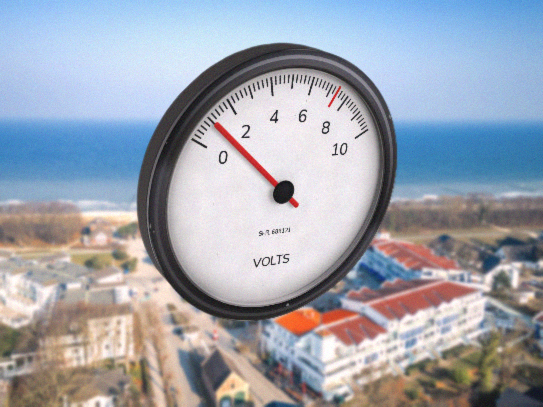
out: 1V
